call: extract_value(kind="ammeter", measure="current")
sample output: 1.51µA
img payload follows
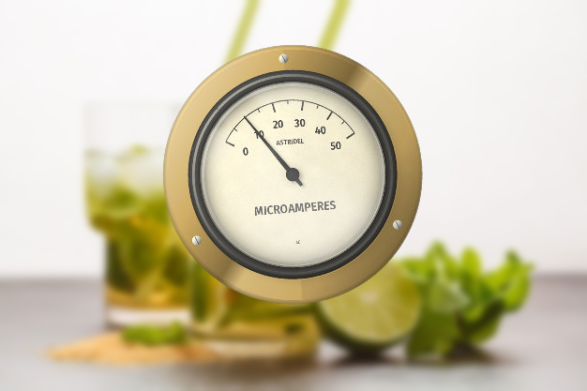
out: 10µA
